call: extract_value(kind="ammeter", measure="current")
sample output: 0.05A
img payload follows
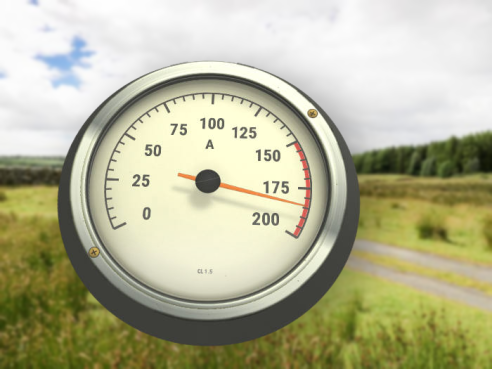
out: 185A
